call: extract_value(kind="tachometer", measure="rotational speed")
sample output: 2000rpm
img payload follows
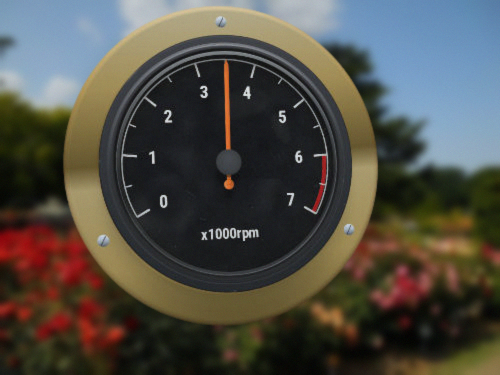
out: 3500rpm
